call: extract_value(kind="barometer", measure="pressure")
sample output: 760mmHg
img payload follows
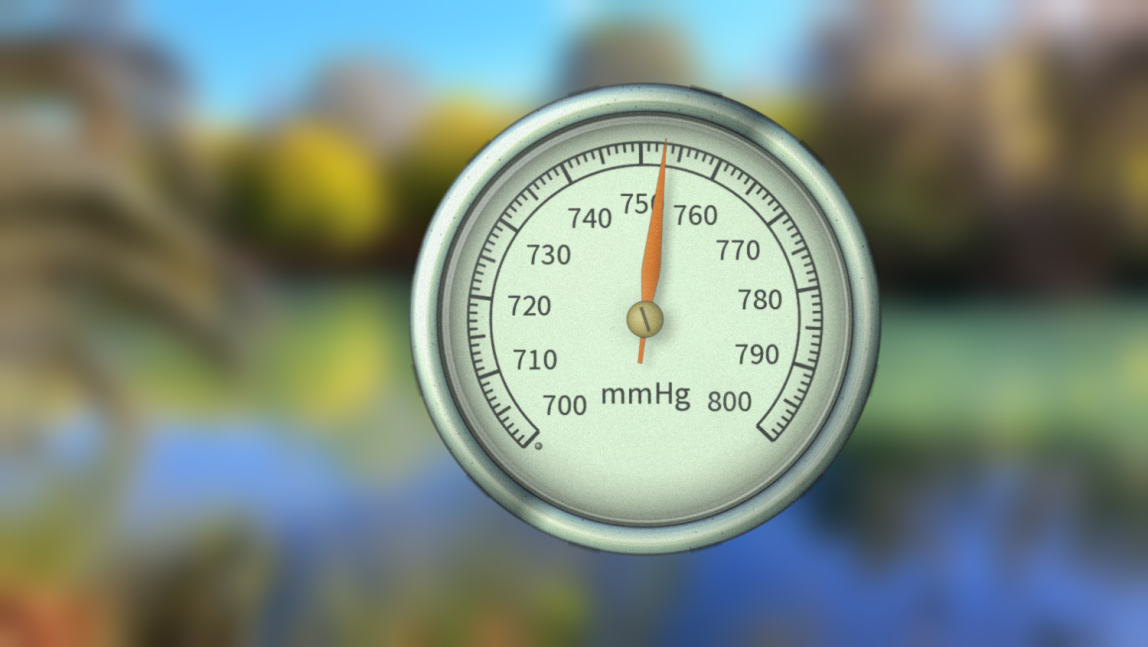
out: 753mmHg
